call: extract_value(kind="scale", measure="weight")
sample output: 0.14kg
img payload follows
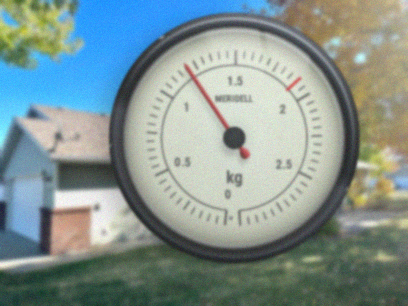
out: 1.2kg
